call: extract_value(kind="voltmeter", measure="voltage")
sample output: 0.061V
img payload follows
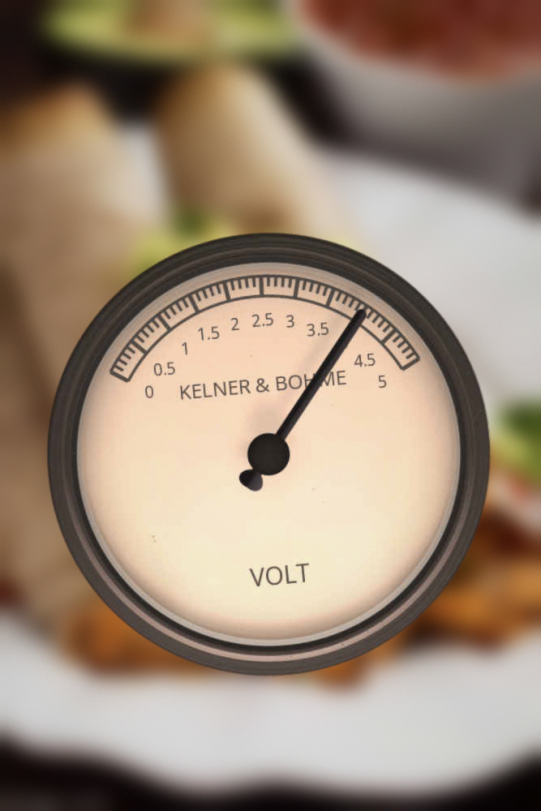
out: 4V
